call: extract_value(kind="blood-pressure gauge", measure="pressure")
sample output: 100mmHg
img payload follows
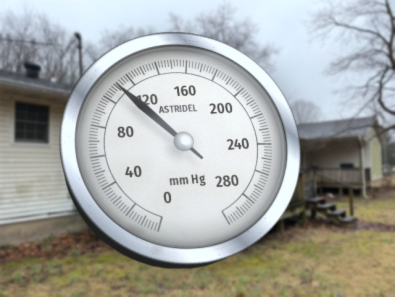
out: 110mmHg
